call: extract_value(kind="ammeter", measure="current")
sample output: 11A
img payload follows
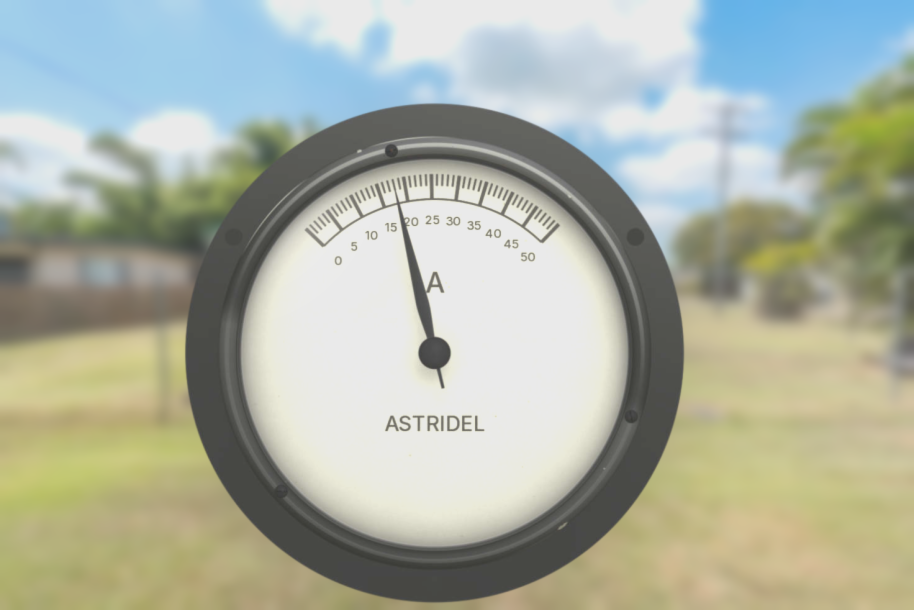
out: 18A
